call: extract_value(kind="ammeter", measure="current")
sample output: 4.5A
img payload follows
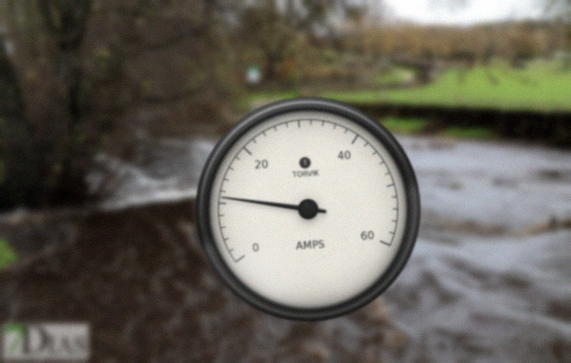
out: 11A
